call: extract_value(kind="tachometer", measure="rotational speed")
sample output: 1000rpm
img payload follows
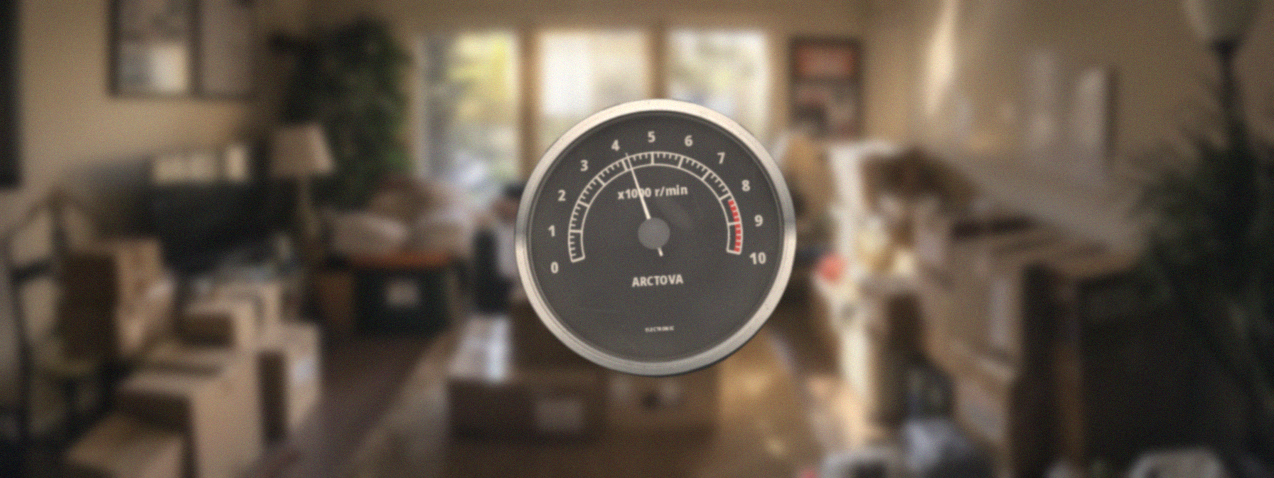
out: 4200rpm
